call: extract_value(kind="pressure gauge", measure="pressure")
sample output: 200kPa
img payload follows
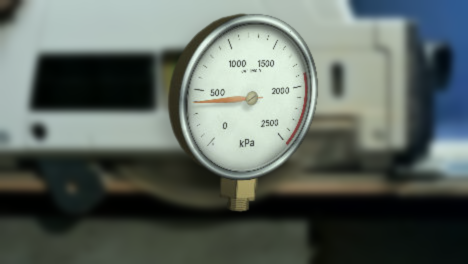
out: 400kPa
